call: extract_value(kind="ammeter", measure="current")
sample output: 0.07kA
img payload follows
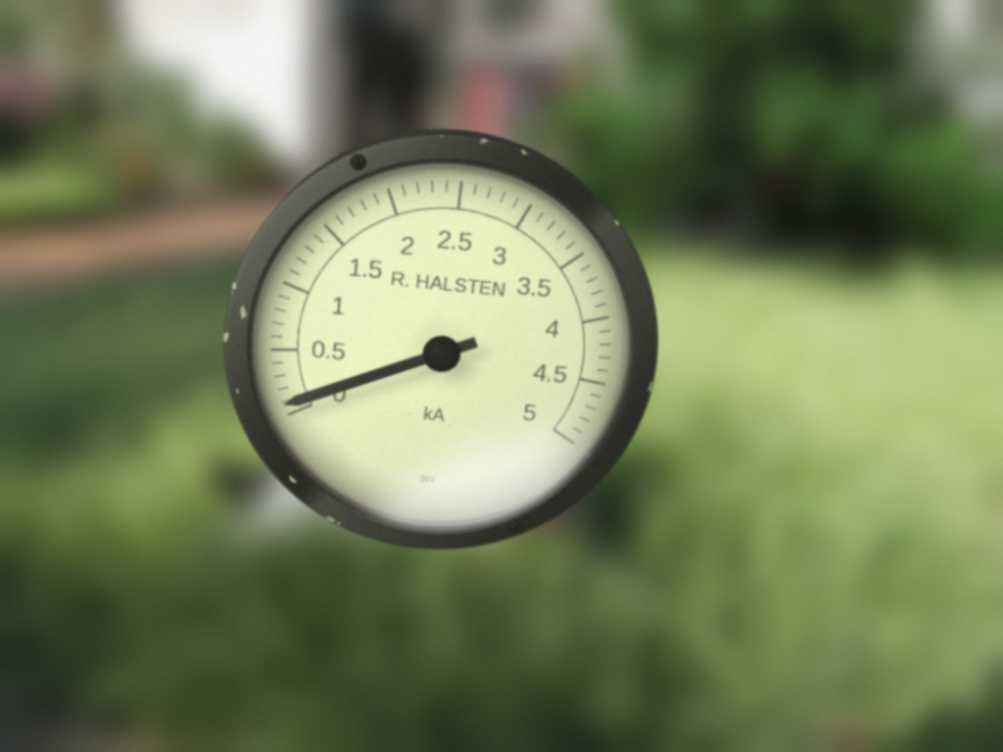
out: 0.1kA
